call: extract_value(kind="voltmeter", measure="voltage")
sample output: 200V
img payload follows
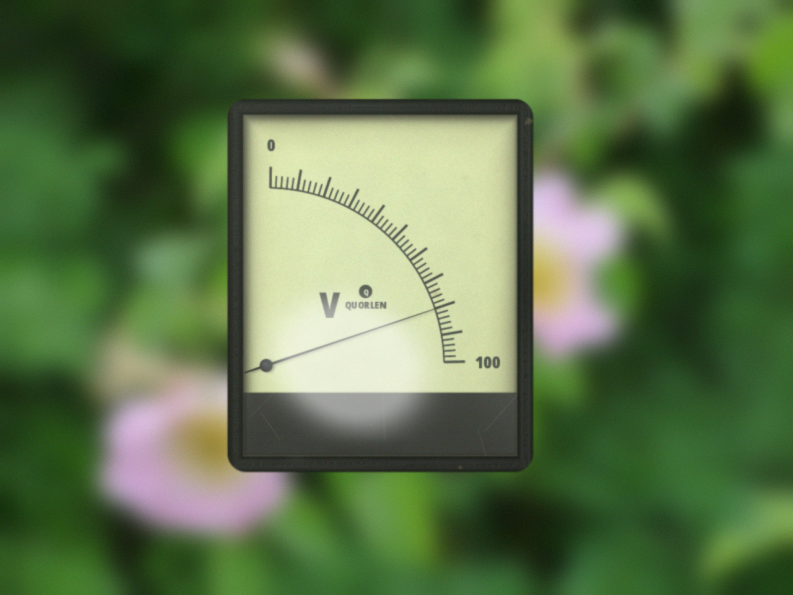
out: 80V
